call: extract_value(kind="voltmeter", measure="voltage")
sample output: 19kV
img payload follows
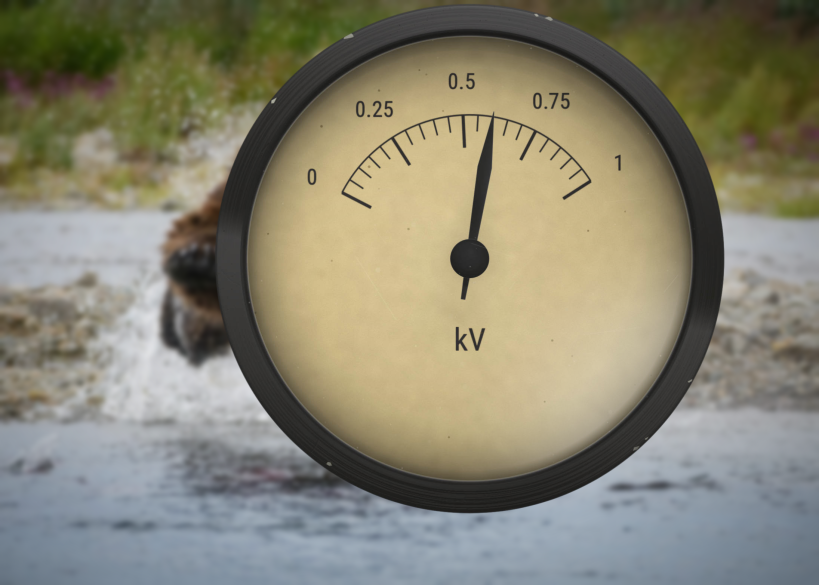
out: 0.6kV
